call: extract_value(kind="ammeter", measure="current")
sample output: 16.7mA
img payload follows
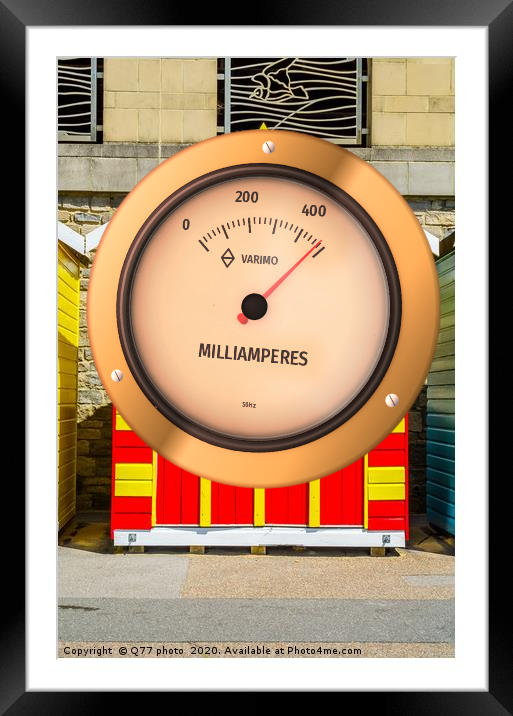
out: 480mA
